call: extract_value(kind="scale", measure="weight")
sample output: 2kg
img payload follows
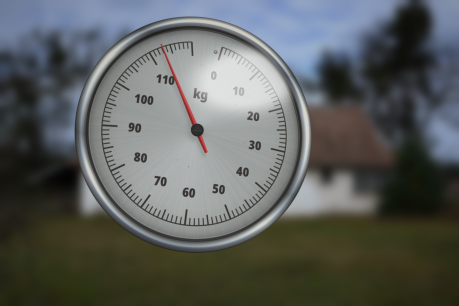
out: 113kg
